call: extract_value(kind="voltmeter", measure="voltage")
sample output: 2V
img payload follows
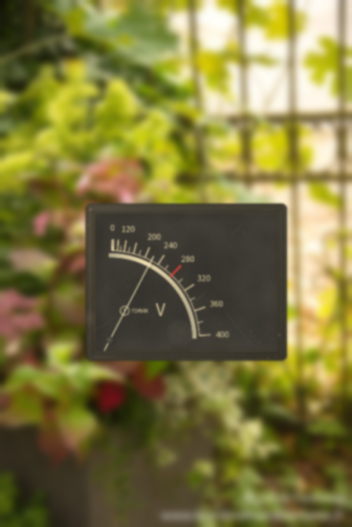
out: 220V
